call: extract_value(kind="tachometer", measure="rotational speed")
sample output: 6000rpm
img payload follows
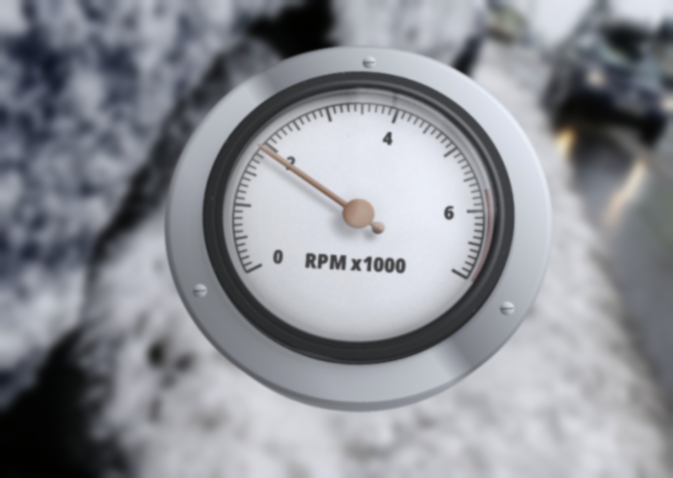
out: 1900rpm
